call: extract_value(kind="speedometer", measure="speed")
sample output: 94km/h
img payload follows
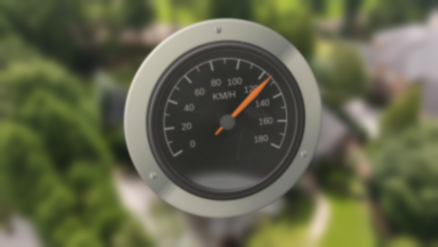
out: 125km/h
